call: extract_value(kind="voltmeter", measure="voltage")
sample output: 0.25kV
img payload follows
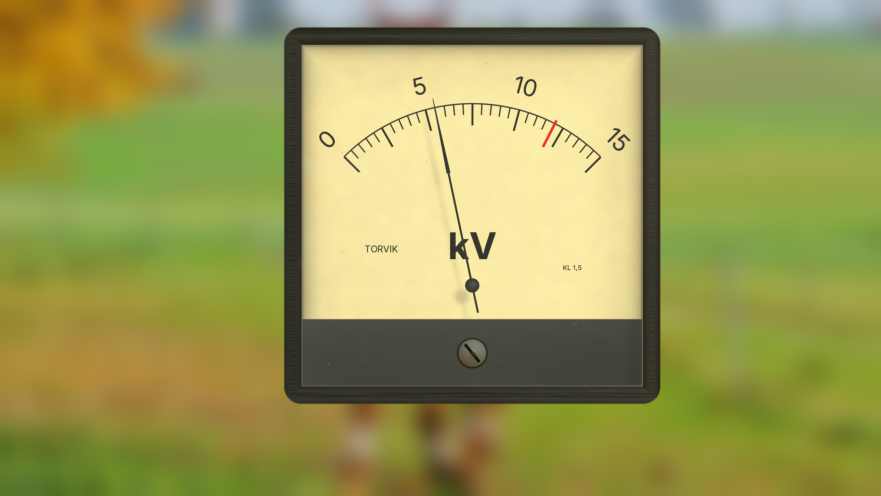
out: 5.5kV
